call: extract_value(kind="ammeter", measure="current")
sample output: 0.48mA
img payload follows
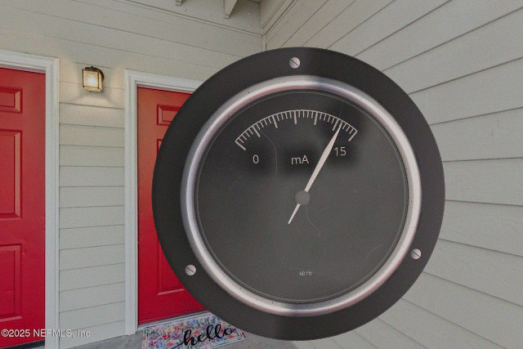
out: 13mA
